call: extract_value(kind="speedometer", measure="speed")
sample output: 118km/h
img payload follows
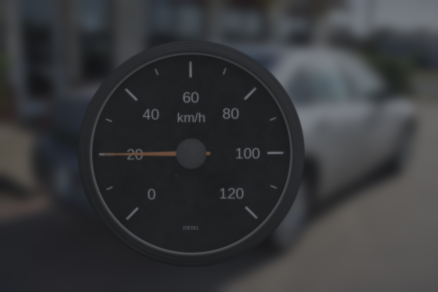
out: 20km/h
